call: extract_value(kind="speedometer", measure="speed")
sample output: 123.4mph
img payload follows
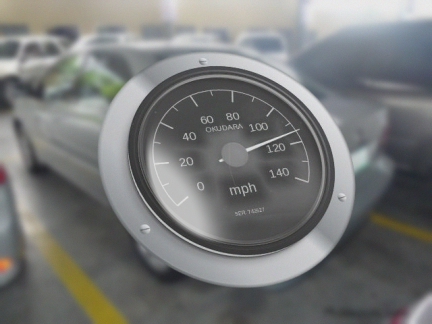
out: 115mph
